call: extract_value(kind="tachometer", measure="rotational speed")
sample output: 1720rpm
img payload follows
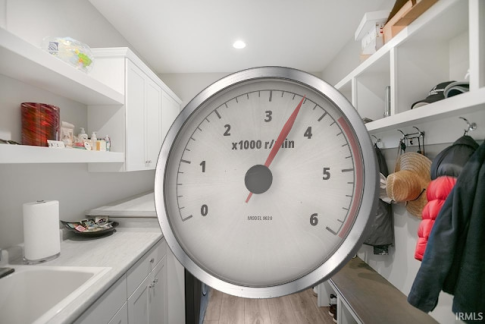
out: 3600rpm
